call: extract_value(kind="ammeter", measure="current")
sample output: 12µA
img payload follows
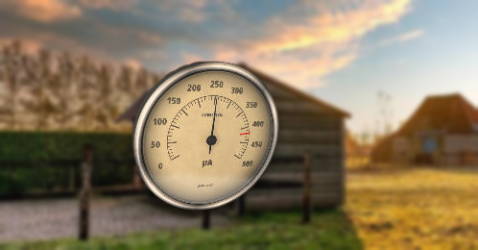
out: 250µA
